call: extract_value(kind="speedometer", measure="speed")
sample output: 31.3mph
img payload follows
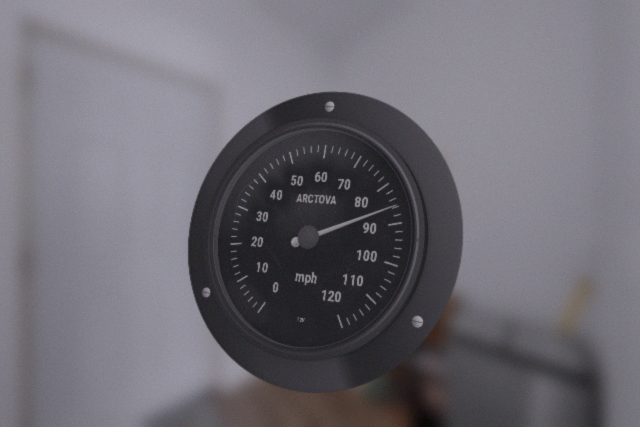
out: 86mph
